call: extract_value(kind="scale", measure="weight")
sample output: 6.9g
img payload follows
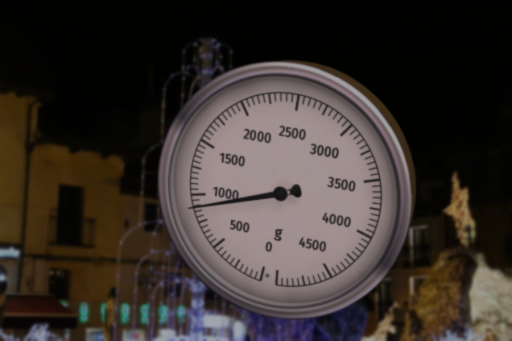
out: 900g
